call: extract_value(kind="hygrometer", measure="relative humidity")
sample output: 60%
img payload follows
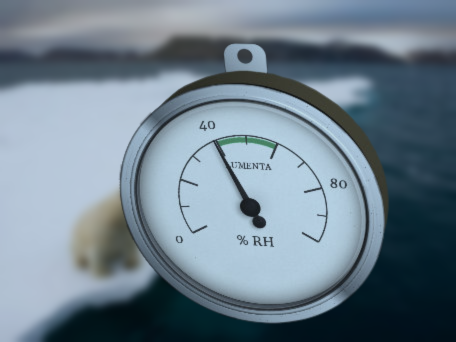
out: 40%
